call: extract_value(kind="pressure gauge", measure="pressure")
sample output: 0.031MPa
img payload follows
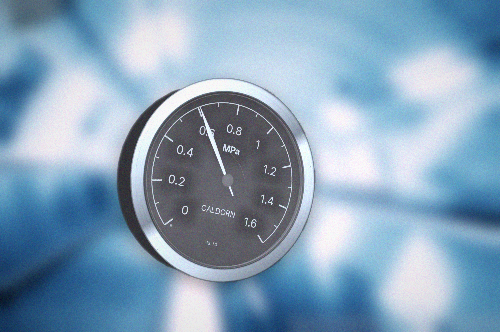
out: 0.6MPa
